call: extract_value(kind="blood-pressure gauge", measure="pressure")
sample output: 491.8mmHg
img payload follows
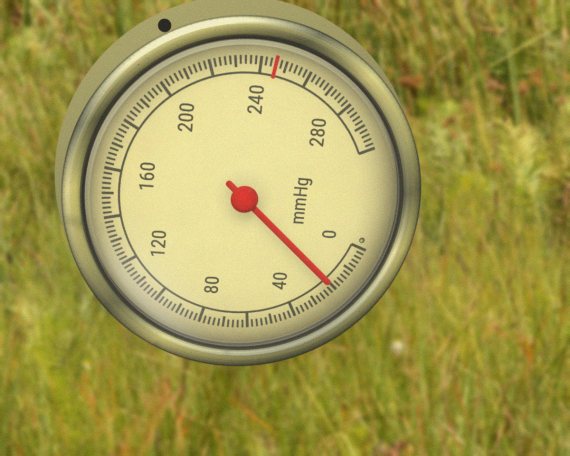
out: 20mmHg
